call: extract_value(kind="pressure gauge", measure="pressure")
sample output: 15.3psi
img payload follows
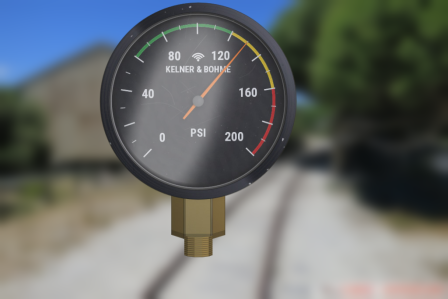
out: 130psi
